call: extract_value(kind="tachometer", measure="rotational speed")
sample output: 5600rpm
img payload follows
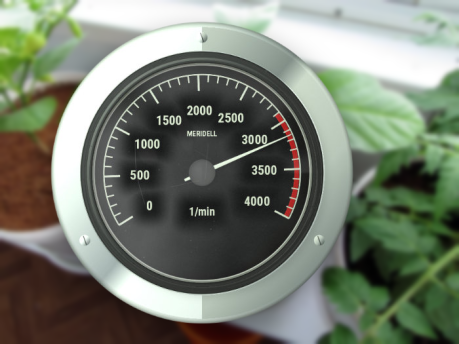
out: 3150rpm
